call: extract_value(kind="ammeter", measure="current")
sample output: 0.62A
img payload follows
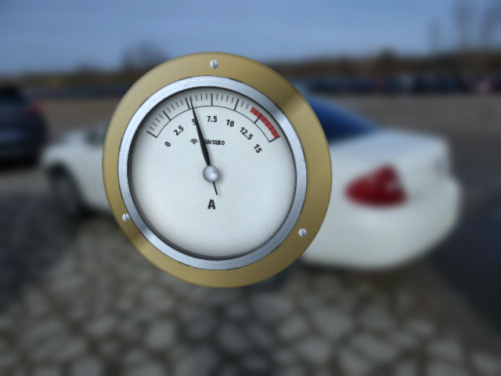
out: 5.5A
